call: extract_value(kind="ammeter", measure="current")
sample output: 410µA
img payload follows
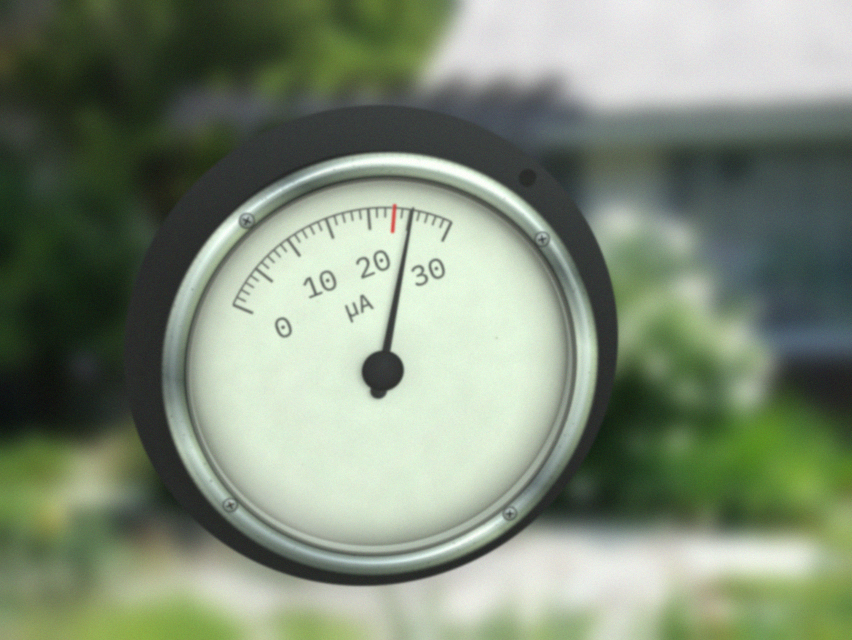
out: 25µA
